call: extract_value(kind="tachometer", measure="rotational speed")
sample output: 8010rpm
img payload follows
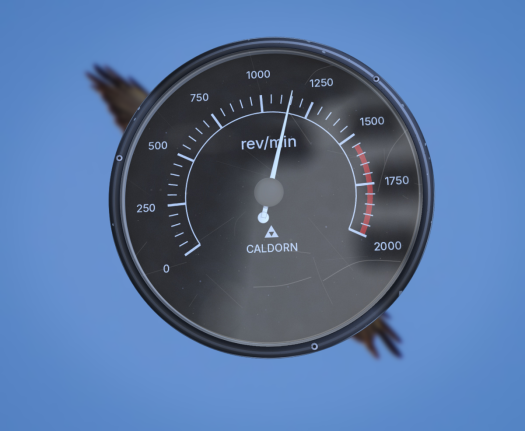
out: 1150rpm
